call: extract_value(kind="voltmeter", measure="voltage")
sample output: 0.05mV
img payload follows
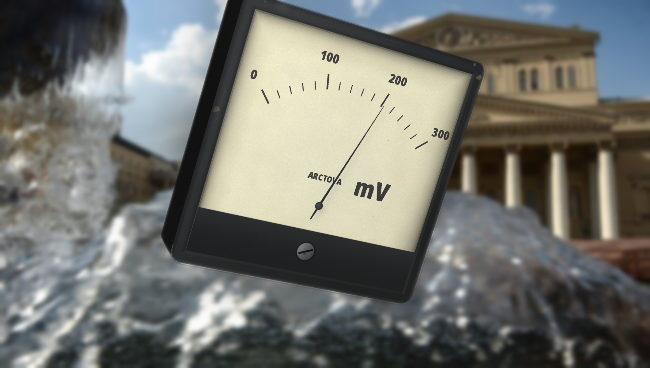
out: 200mV
